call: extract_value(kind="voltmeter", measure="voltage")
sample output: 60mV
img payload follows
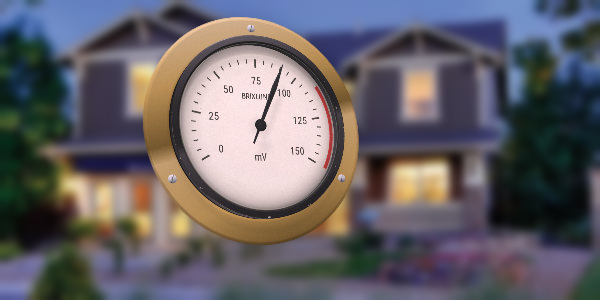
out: 90mV
